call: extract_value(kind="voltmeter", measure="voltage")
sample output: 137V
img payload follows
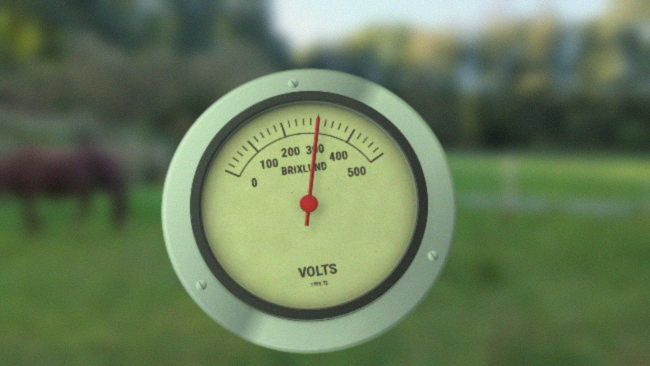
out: 300V
